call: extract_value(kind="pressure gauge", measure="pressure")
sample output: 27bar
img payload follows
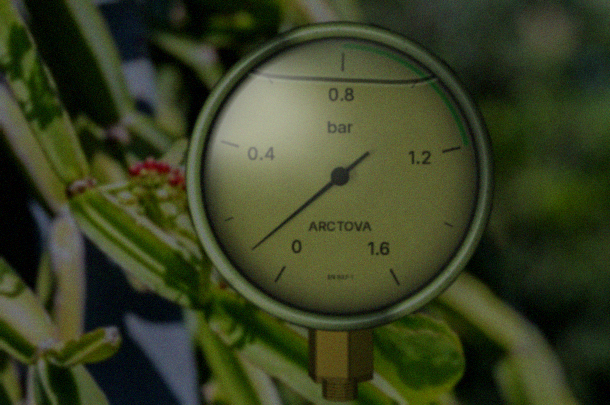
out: 0.1bar
